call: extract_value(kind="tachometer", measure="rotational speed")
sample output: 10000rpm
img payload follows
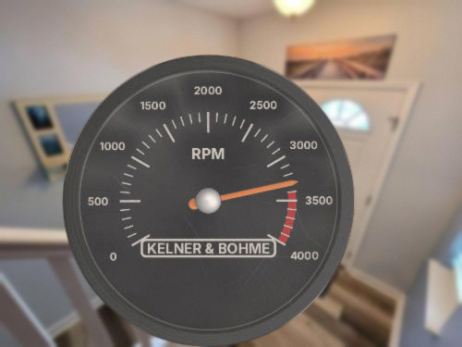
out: 3300rpm
